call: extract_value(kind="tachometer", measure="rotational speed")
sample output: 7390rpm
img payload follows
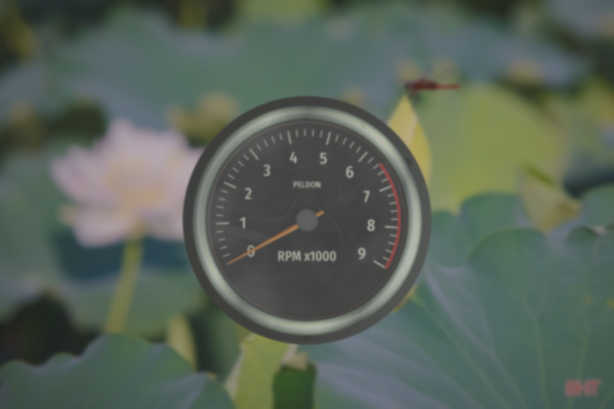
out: 0rpm
